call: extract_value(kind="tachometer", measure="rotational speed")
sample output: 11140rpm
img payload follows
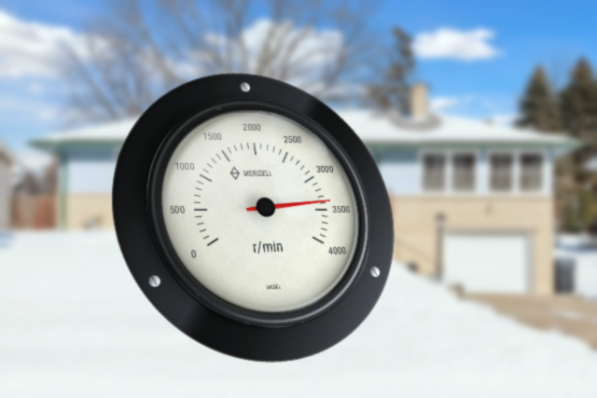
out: 3400rpm
